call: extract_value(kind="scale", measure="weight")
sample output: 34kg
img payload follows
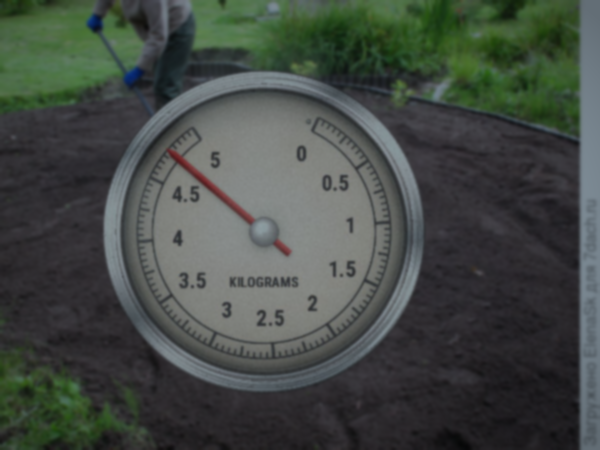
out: 4.75kg
